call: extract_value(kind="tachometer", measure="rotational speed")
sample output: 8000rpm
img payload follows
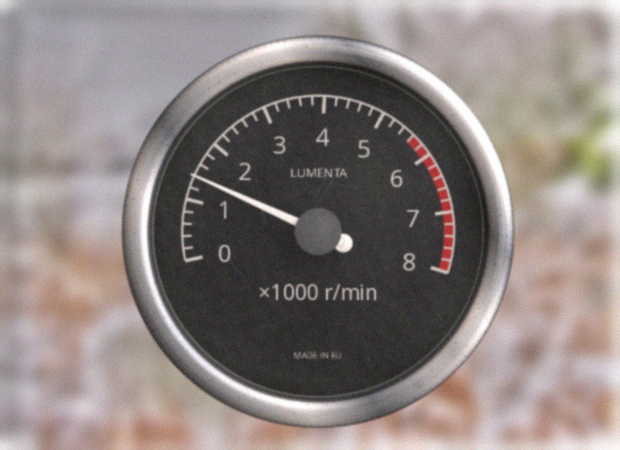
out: 1400rpm
